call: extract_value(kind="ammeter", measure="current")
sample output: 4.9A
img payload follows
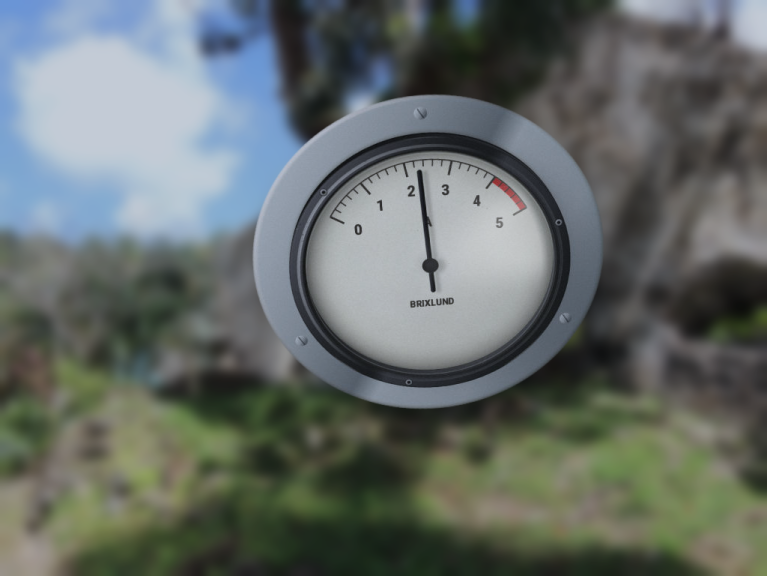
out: 2.3A
